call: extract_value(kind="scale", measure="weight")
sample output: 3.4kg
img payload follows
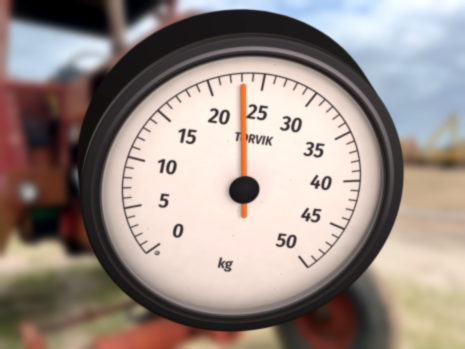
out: 23kg
